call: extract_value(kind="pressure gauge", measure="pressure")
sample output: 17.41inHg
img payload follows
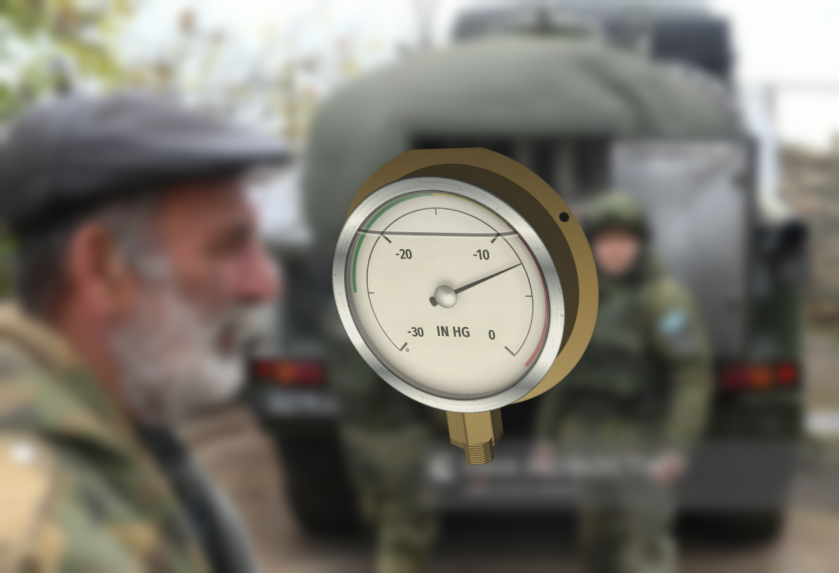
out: -7.5inHg
